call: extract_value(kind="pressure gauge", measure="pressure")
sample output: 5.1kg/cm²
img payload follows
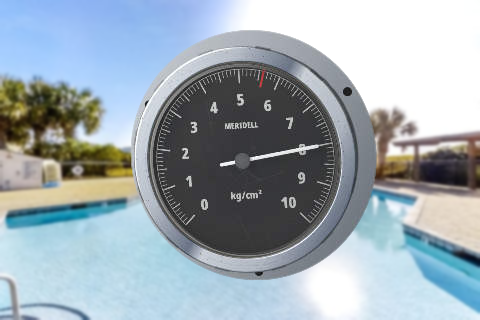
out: 8kg/cm²
